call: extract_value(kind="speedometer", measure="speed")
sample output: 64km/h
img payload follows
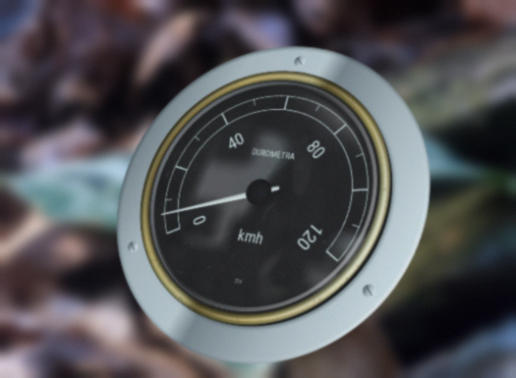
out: 5km/h
